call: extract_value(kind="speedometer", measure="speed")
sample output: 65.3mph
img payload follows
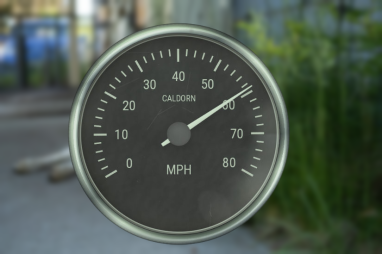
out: 59mph
